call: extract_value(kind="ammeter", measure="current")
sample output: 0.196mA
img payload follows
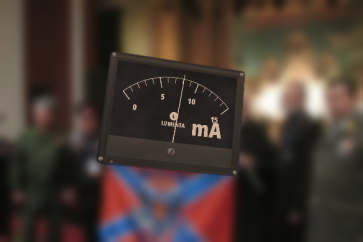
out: 8mA
